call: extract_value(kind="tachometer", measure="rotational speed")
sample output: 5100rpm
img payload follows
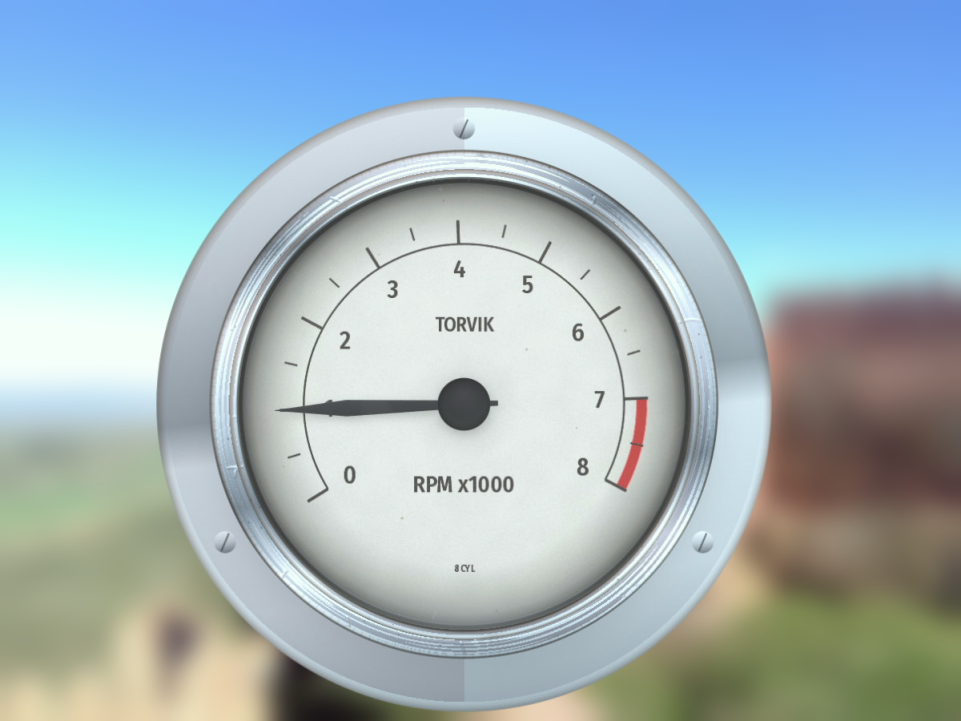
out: 1000rpm
